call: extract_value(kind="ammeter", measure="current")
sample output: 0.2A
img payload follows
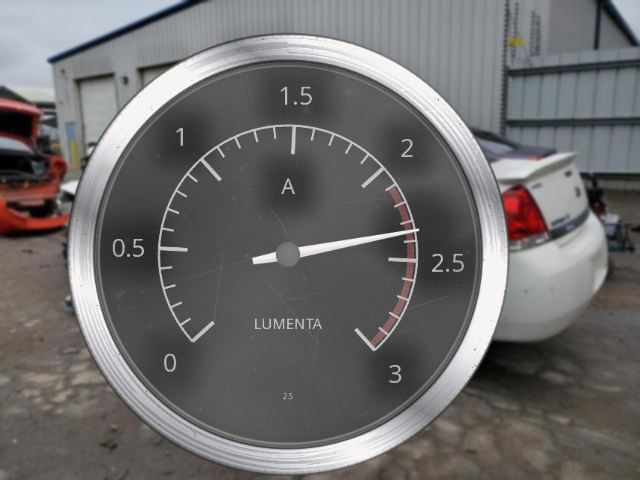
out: 2.35A
